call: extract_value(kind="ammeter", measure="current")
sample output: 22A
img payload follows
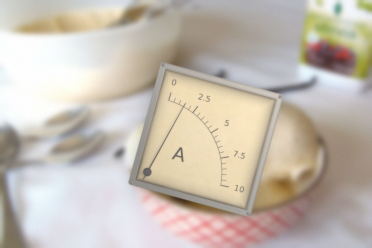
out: 1.5A
